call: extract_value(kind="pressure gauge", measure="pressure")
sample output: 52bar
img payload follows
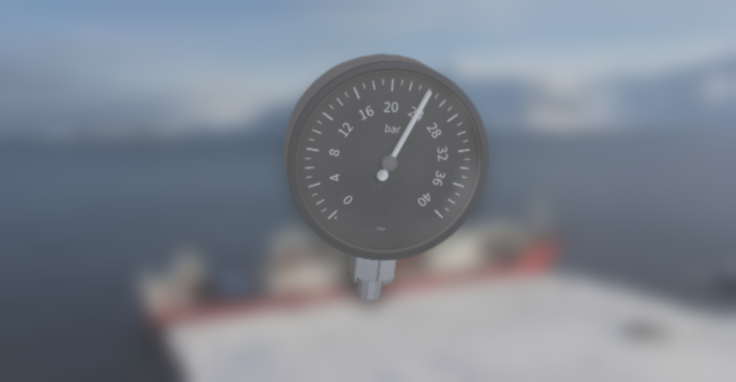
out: 24bar
